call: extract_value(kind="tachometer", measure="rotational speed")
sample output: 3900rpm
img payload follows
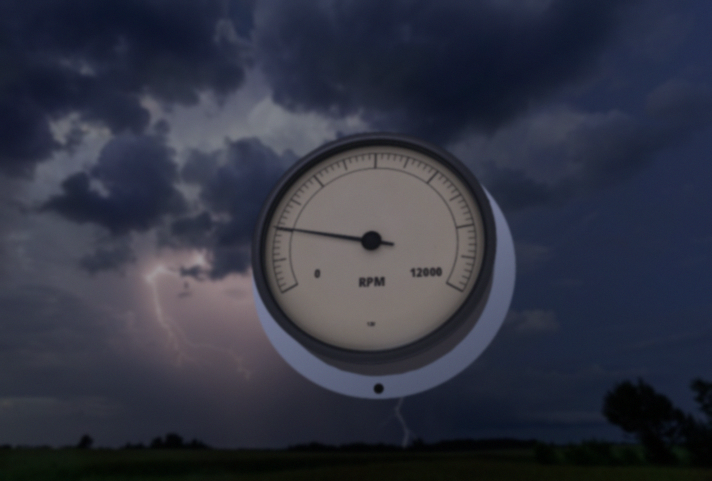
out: 2000rpm
